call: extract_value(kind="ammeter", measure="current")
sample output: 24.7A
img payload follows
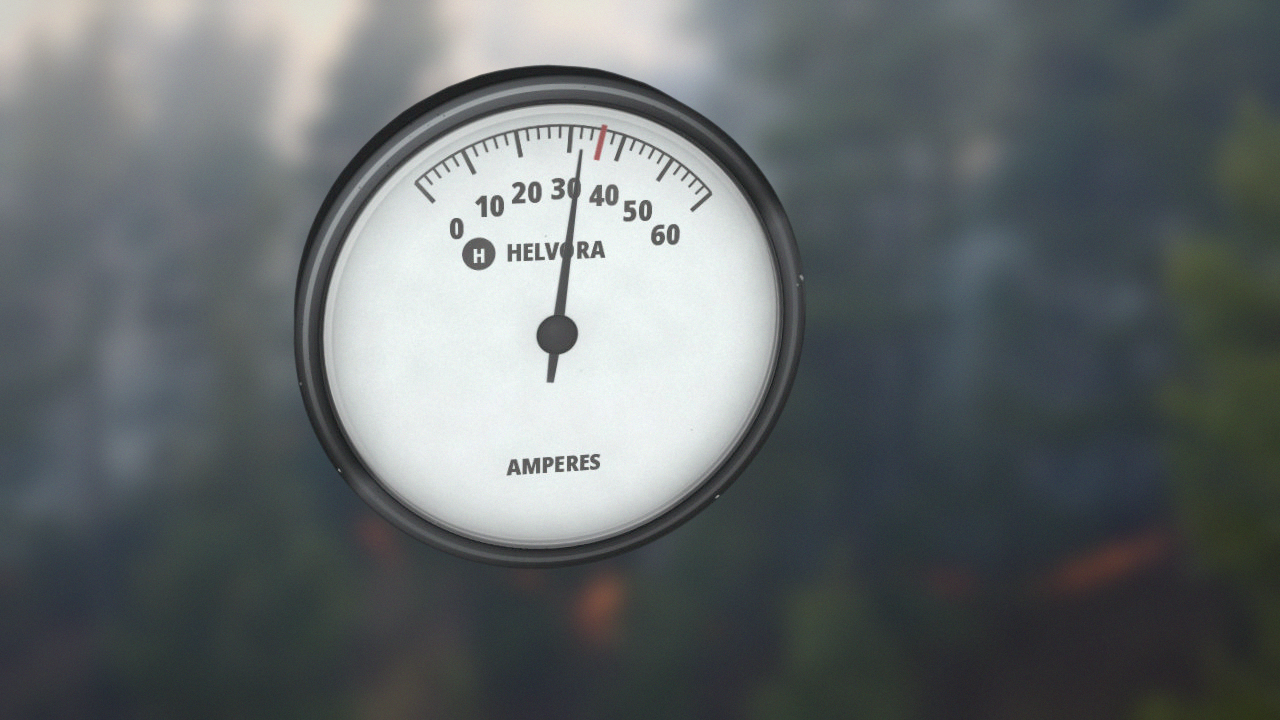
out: 32A
